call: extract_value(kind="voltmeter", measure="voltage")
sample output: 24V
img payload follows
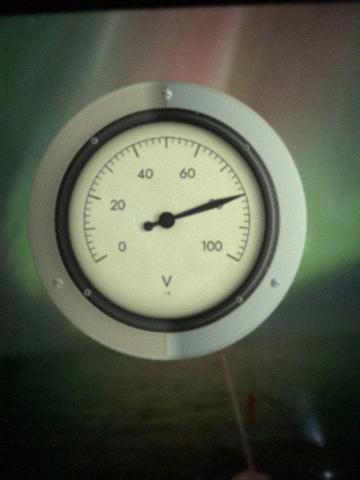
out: 80V
